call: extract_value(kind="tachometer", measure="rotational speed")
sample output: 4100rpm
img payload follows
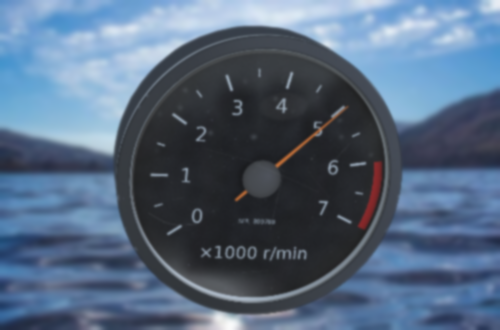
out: 5000rpm
